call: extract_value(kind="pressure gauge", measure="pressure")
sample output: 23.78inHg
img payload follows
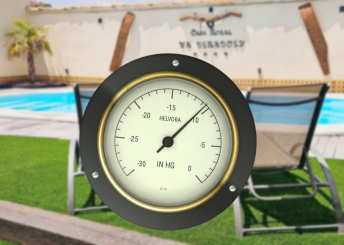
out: -10.5inHg
